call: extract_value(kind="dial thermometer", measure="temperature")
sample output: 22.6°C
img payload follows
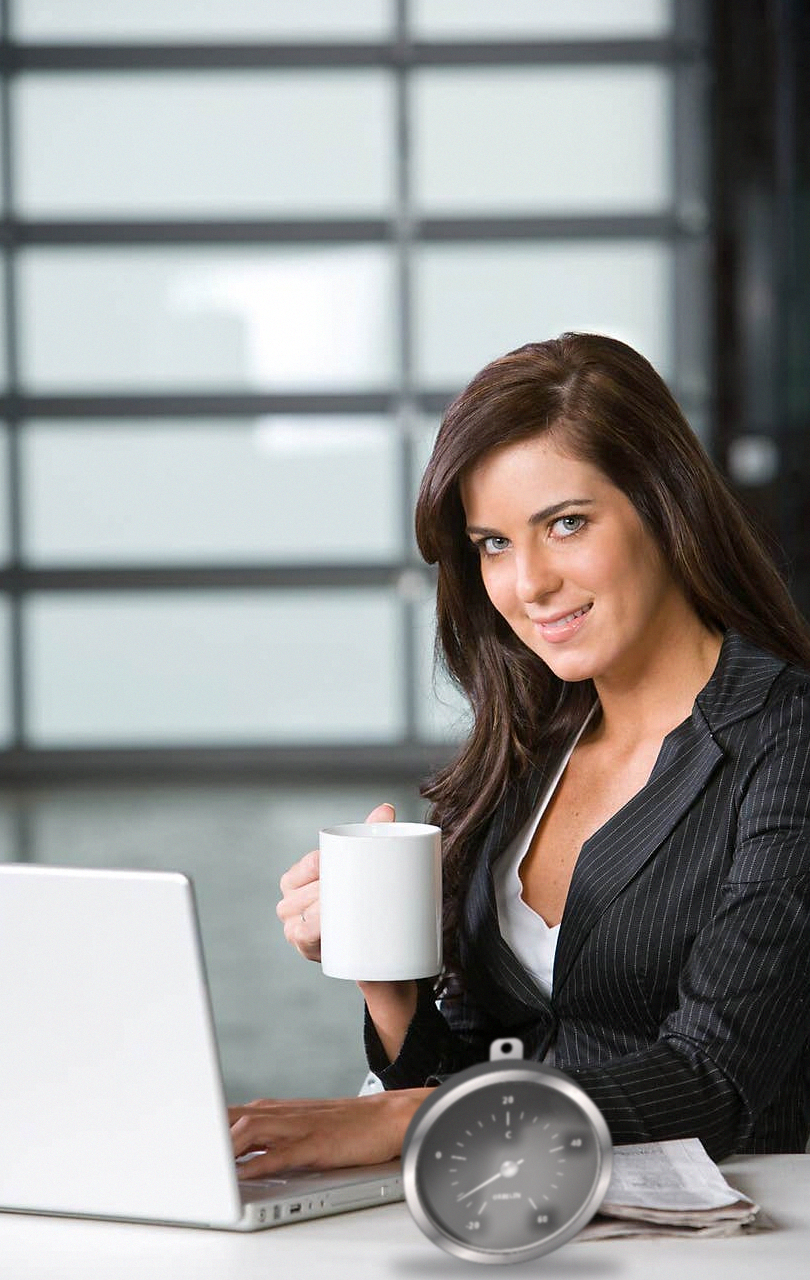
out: -12°C
